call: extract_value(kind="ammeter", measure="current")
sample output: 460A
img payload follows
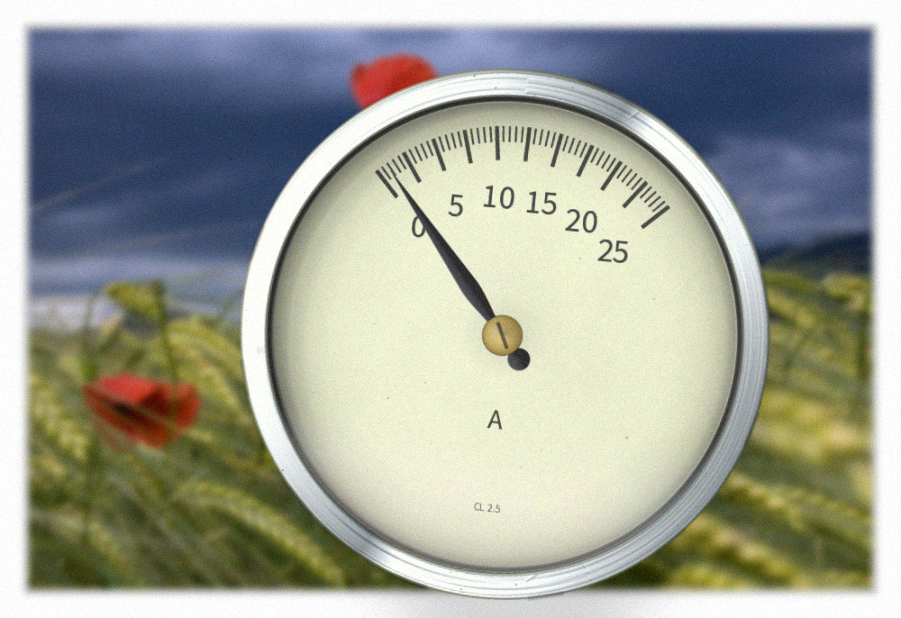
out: 1A
